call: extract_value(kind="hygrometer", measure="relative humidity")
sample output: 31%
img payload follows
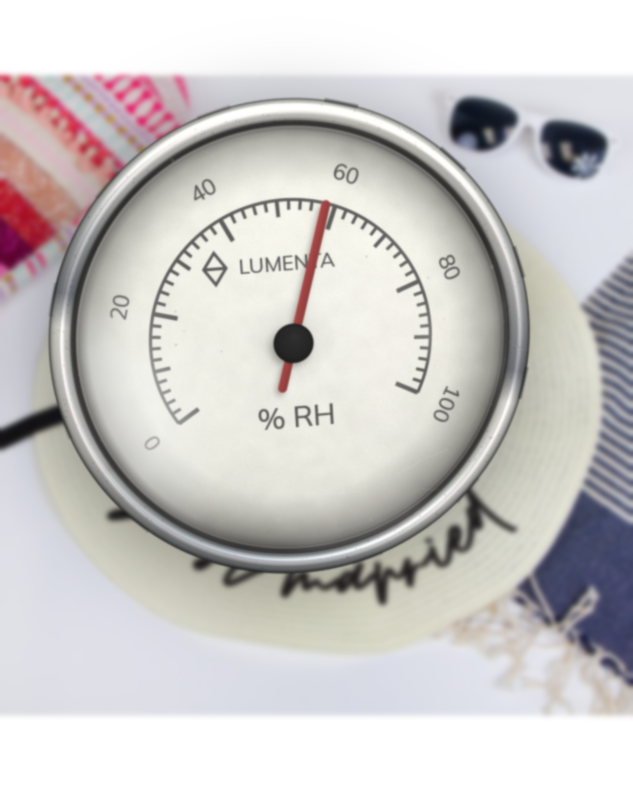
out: 58%
